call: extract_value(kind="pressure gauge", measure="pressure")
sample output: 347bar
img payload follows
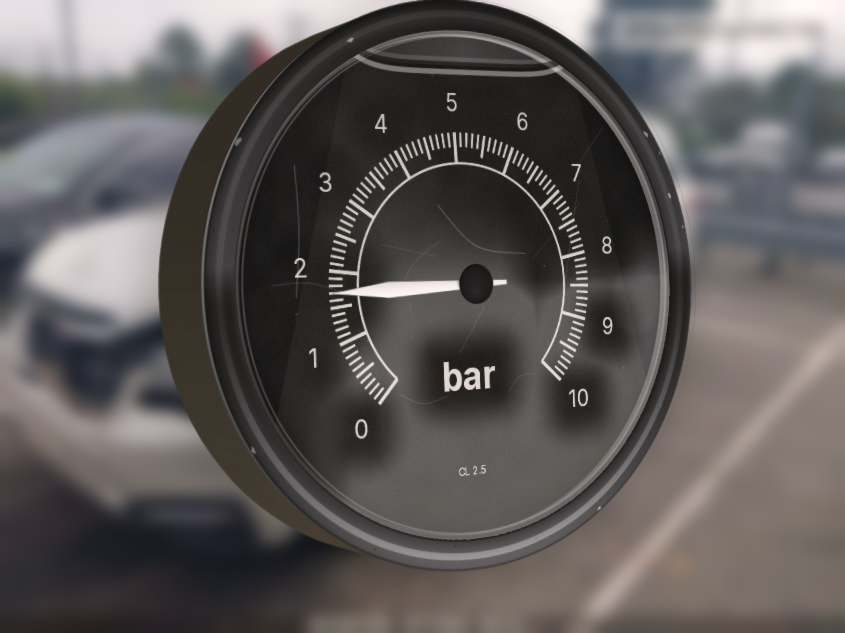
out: 1.7bar
